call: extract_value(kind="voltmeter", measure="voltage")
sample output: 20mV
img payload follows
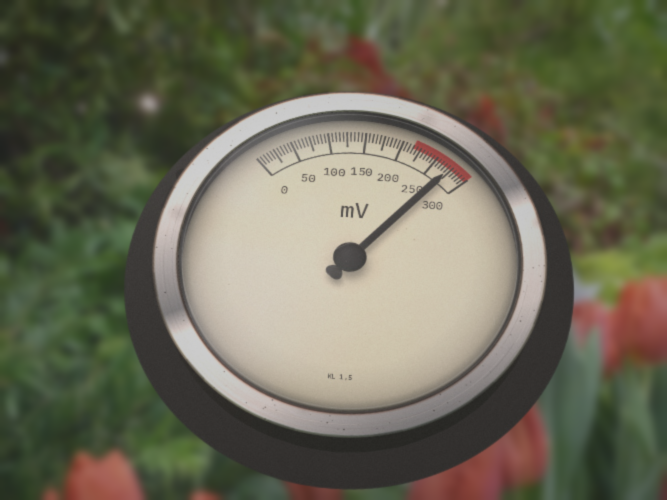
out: 275mV
